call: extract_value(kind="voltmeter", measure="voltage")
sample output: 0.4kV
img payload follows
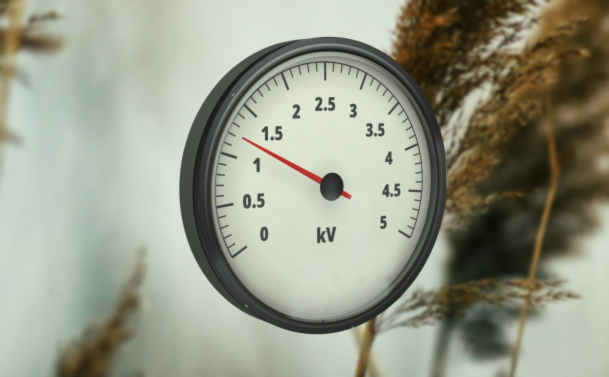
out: 1.2kV
